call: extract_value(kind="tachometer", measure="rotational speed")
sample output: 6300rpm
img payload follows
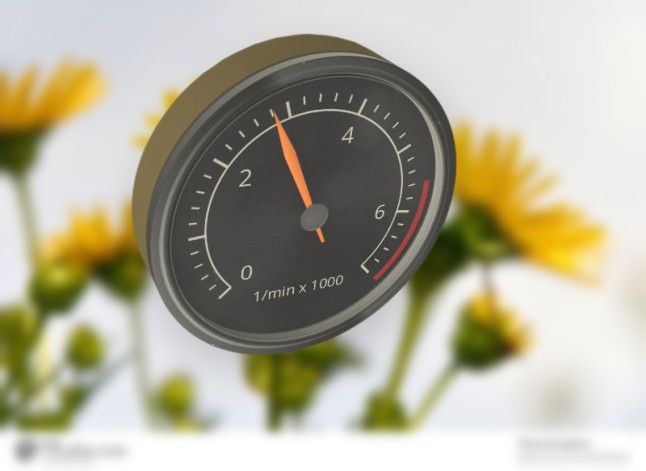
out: 2800rpm
